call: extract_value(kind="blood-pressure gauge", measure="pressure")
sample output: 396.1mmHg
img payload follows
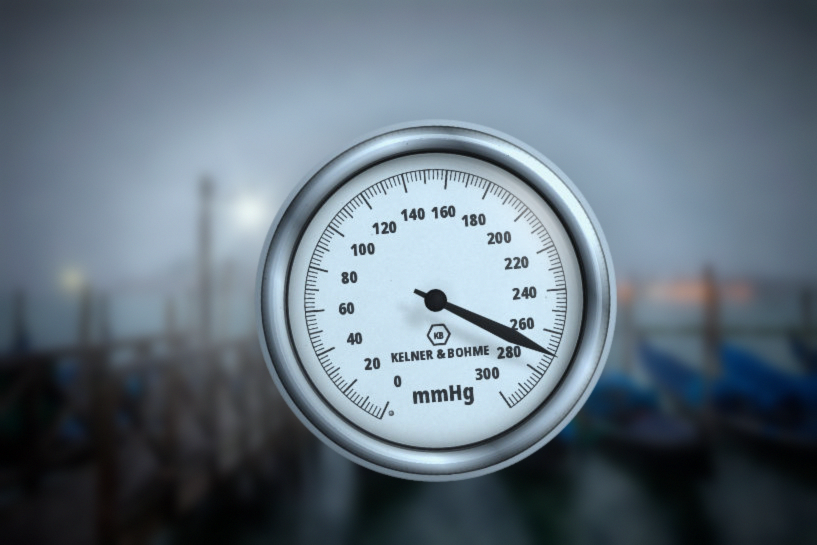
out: 270mmHg
